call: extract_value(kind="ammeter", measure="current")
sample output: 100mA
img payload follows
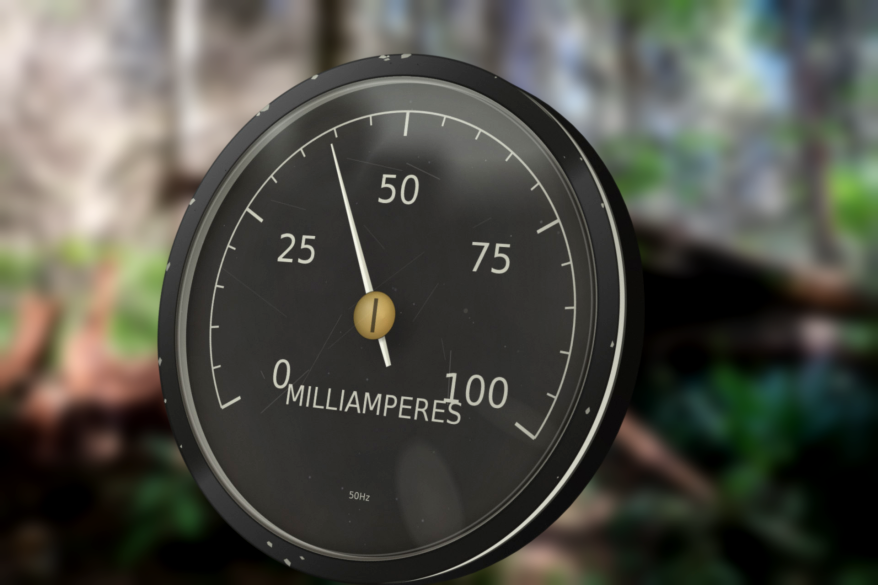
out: 40mA
